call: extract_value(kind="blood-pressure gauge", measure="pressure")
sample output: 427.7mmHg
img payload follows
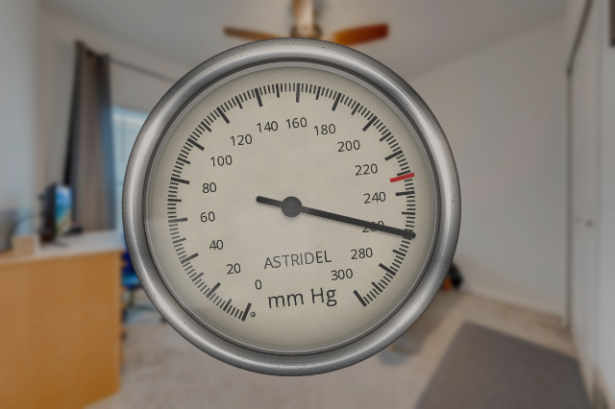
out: 260mmHg
